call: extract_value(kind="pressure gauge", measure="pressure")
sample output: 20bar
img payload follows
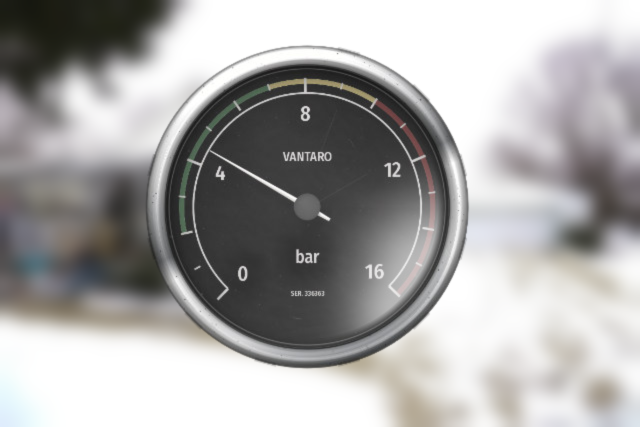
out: 4.5bar
